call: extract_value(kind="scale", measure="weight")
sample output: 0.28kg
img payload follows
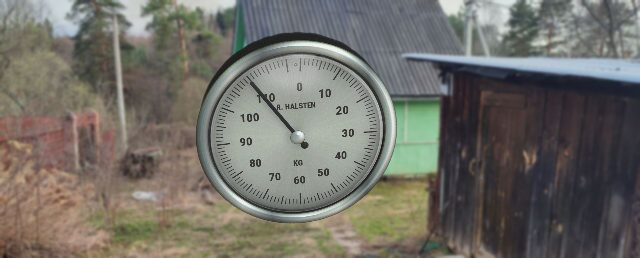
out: 110kg
